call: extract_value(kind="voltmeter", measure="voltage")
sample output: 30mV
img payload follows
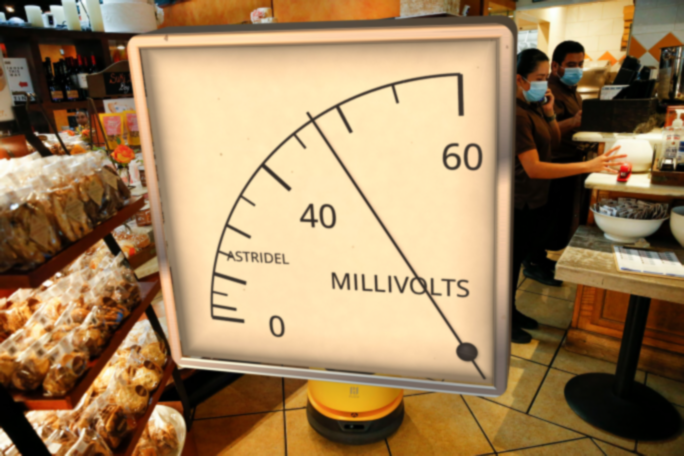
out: 47.5mV
